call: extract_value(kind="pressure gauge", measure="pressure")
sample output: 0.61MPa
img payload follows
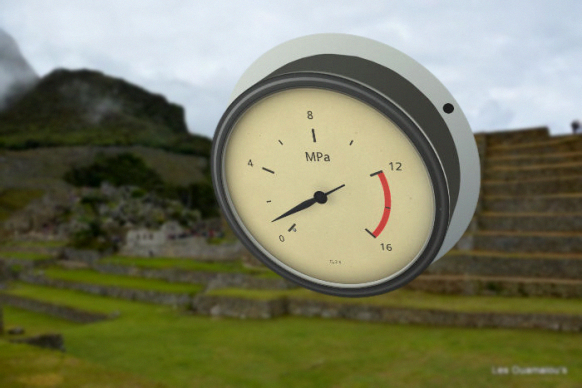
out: 1MPa
